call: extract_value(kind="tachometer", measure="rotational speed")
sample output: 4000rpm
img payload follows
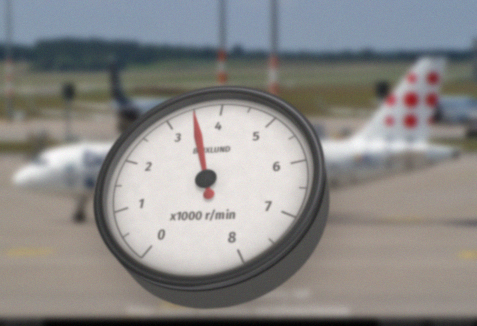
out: 3500rpm
